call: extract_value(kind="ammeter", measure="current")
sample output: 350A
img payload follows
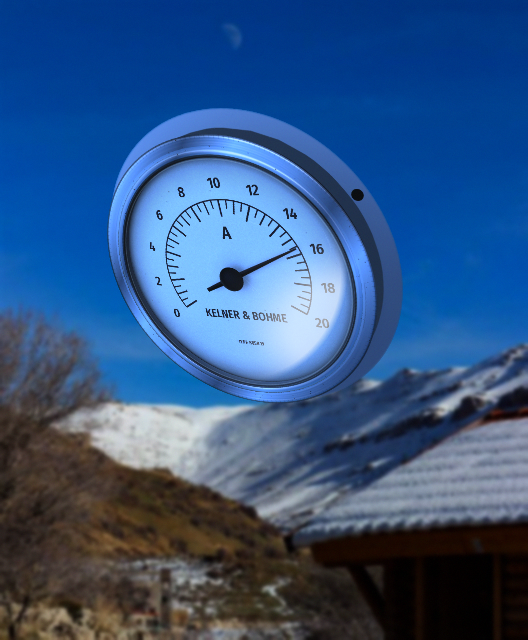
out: 15.5A
